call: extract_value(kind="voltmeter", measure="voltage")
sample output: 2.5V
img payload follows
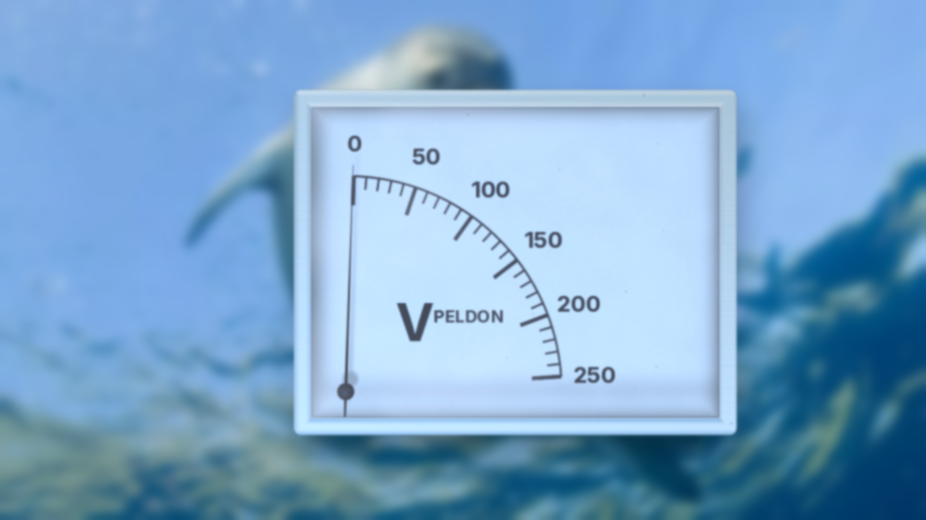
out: 0V
